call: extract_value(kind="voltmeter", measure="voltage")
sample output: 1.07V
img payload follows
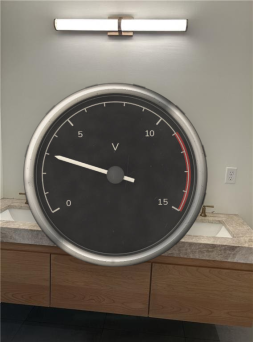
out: 3V
